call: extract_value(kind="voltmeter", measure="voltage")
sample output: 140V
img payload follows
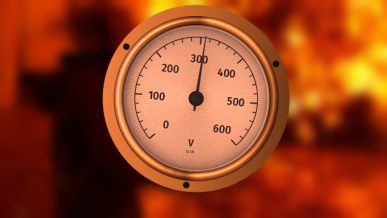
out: 310V
